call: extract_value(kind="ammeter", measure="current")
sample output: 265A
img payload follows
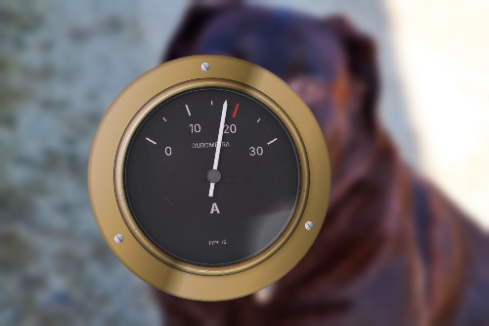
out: 17.5A
